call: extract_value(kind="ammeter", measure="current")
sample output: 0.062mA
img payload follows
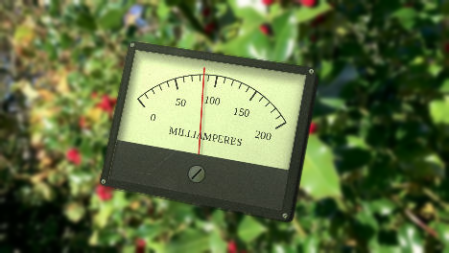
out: 85mA
